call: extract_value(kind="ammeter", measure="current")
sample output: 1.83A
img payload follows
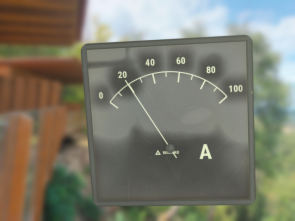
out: 20A
